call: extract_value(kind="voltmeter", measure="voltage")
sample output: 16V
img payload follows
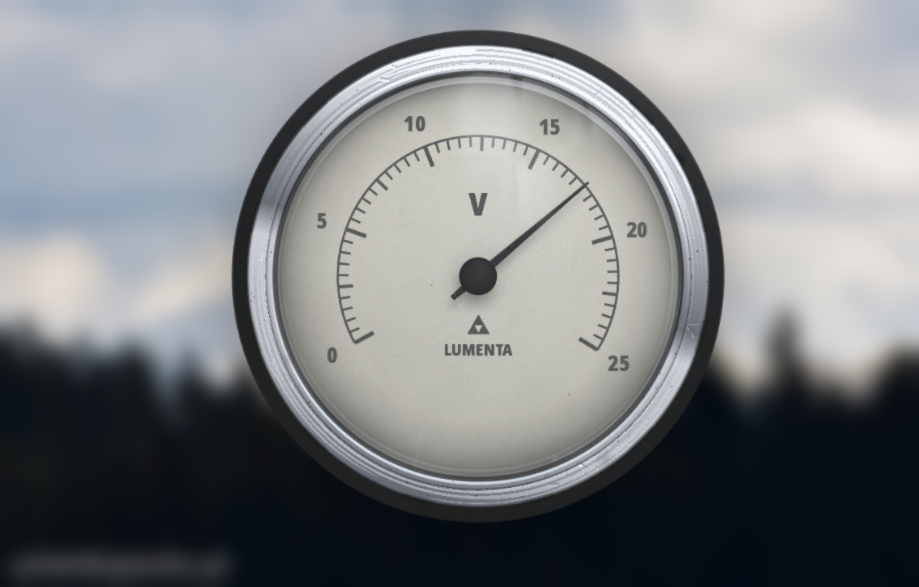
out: 17.5V
